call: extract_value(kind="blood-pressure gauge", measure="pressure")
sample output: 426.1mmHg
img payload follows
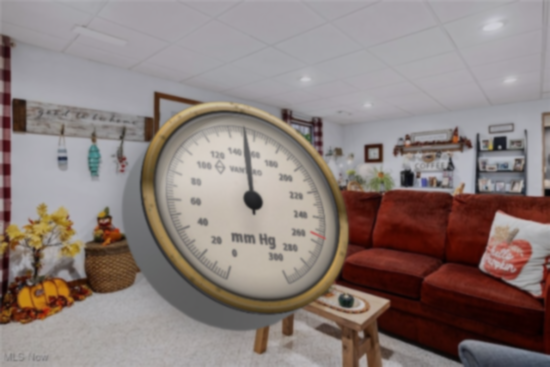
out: 150mmHg
